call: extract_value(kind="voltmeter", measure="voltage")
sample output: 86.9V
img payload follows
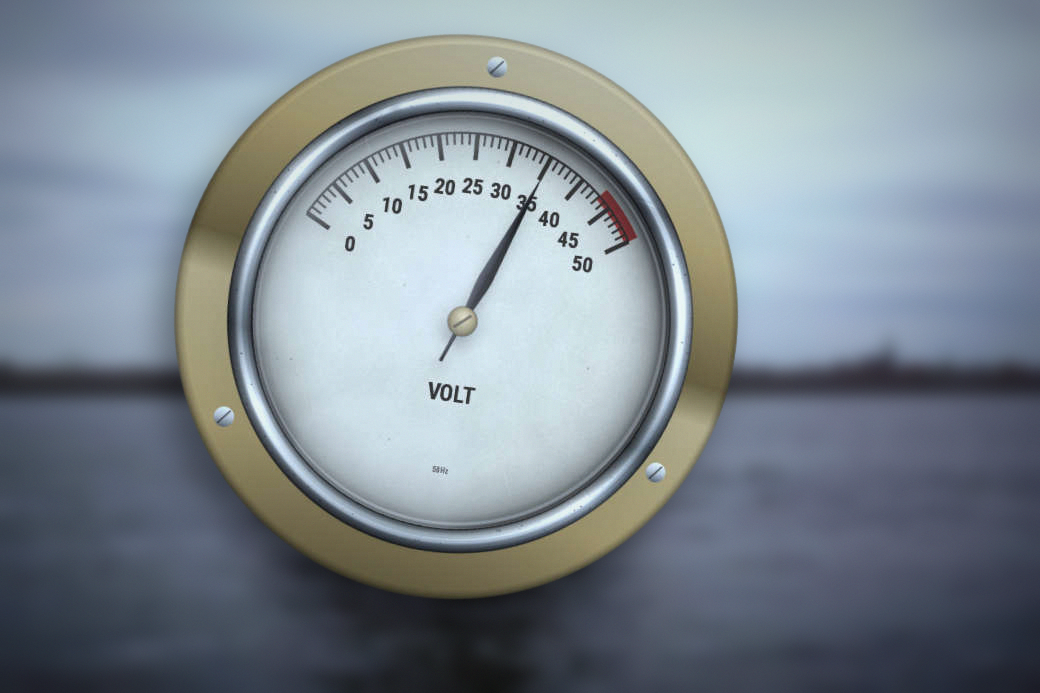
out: 35V
